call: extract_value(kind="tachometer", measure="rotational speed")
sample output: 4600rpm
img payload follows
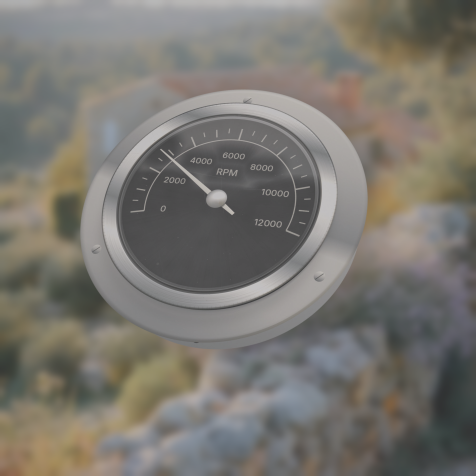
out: 2750rpm
